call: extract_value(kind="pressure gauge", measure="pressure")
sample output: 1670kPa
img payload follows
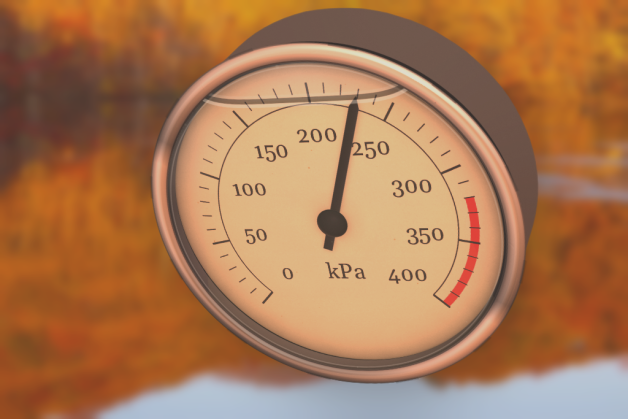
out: 230kPa
